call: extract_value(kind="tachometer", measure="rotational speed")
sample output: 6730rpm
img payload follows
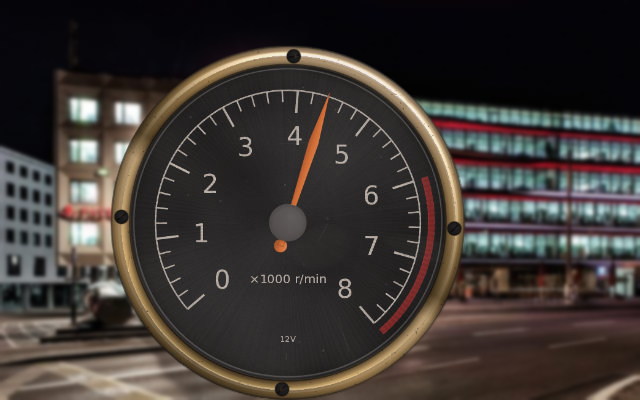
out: 4400rpm
